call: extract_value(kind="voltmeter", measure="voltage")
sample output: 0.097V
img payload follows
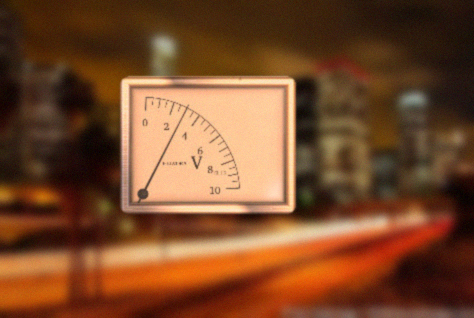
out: 3V
